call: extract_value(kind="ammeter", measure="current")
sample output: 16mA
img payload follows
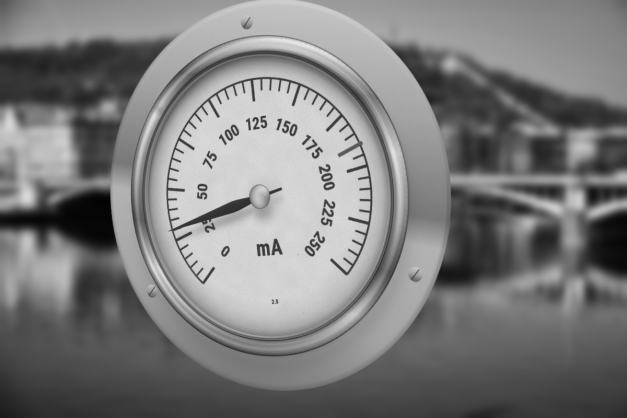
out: 30mA
